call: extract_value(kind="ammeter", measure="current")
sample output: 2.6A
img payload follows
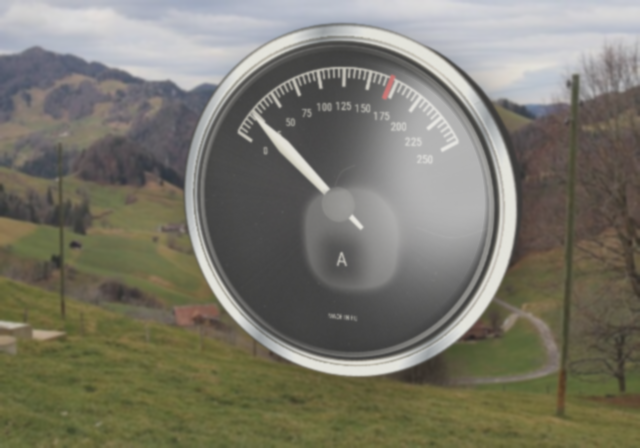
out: 25A
